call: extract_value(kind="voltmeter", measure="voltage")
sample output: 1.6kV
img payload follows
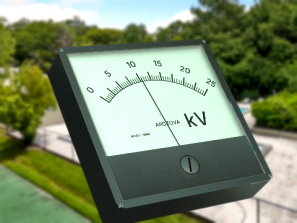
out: 10kV
